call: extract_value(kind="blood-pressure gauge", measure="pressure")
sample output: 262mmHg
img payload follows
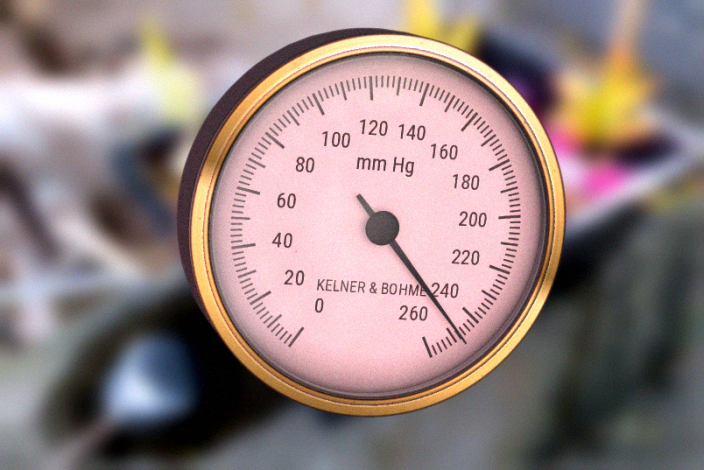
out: 248mmHg
